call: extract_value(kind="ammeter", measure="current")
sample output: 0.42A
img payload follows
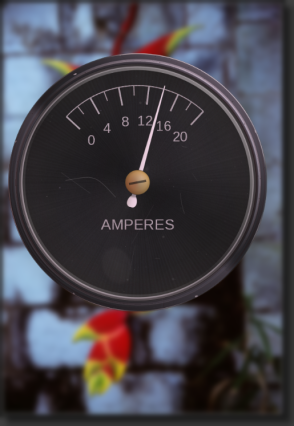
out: 14A
